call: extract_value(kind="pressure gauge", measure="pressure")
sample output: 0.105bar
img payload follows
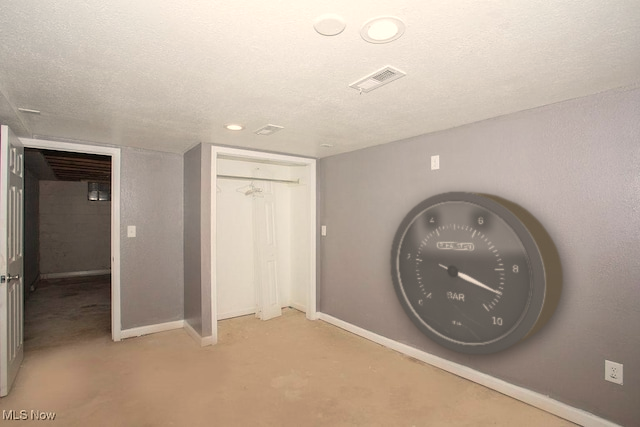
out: 9bar
